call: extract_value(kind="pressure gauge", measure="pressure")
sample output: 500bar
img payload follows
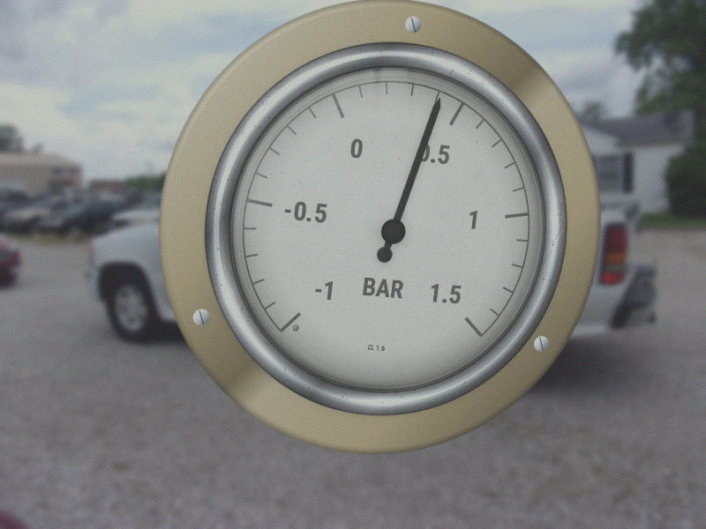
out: 0.4bar
